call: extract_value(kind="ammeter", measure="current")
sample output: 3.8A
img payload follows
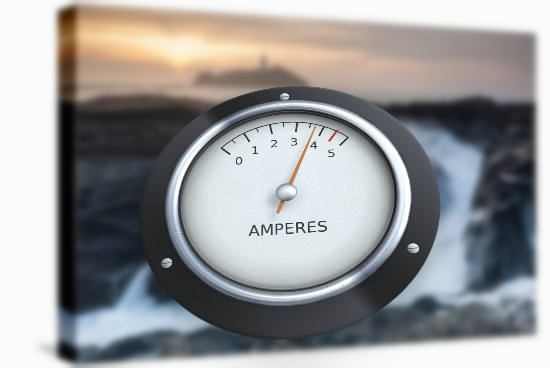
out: 3.75A
